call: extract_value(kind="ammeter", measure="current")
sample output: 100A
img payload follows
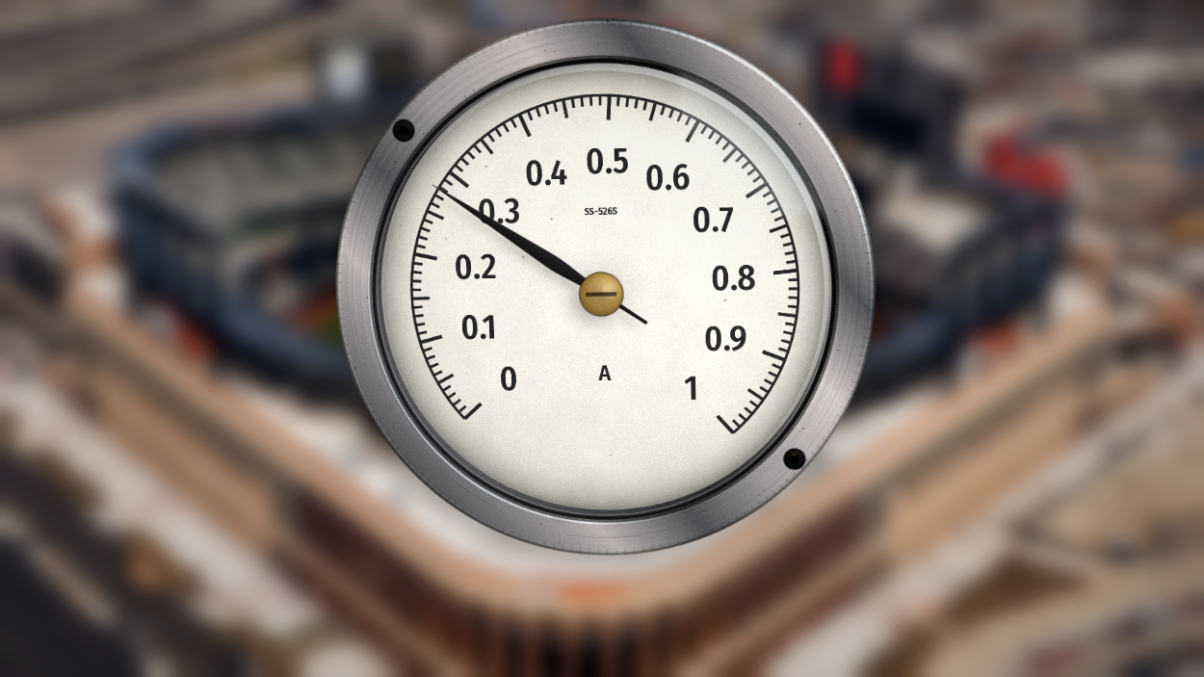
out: 0.28A
